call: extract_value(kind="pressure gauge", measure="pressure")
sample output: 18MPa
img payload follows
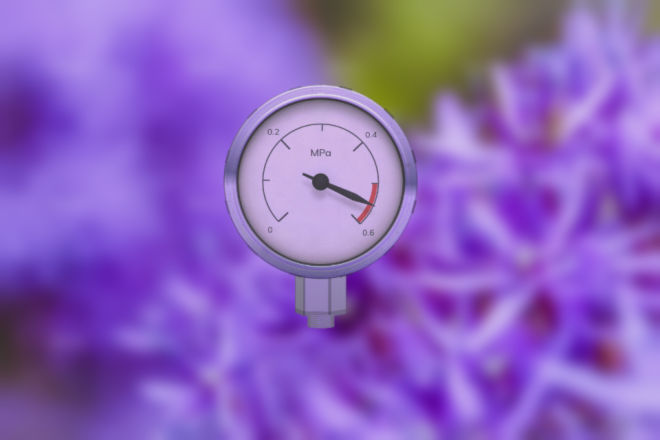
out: 0.55MPa
